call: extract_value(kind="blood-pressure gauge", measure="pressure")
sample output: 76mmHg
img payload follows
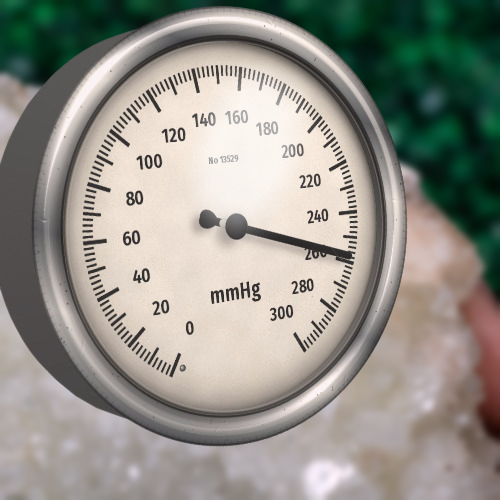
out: 258mmHg
